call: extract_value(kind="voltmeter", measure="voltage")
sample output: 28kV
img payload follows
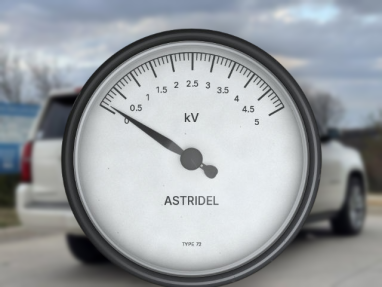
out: 0.1kV
